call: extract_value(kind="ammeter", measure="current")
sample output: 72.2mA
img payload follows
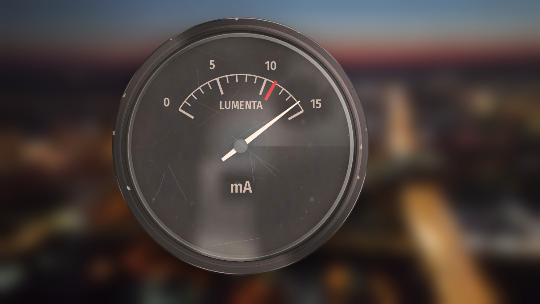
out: 14mA
